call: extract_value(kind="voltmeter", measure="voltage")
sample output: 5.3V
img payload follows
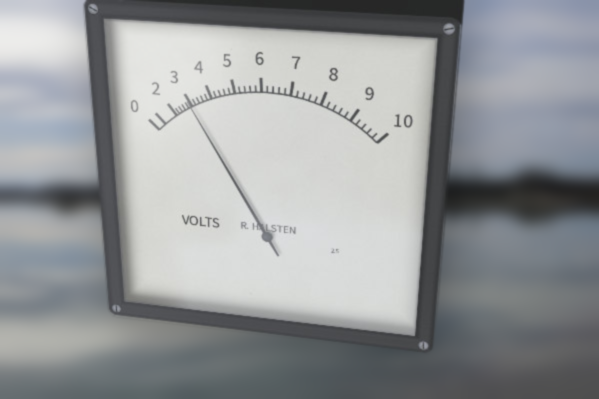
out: 3V
